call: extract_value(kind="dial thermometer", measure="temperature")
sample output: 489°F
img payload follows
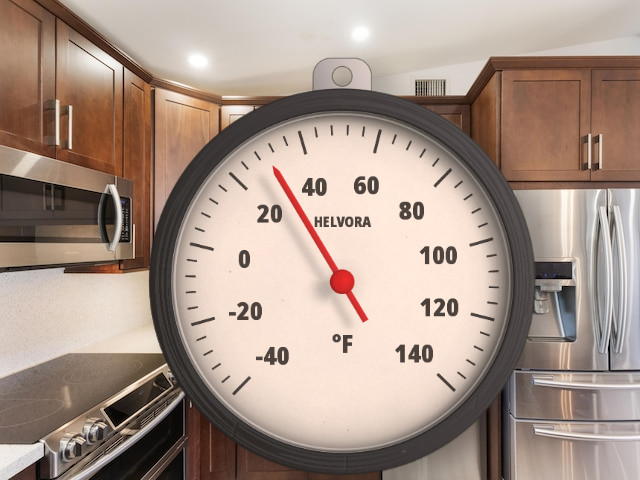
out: 30°F
